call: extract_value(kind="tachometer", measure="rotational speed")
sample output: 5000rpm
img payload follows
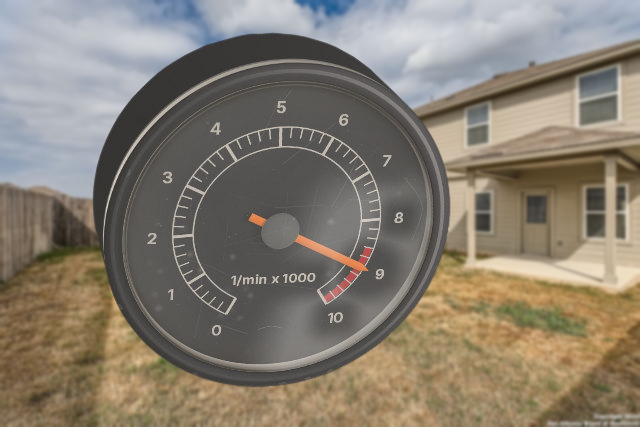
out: 9000rpm
